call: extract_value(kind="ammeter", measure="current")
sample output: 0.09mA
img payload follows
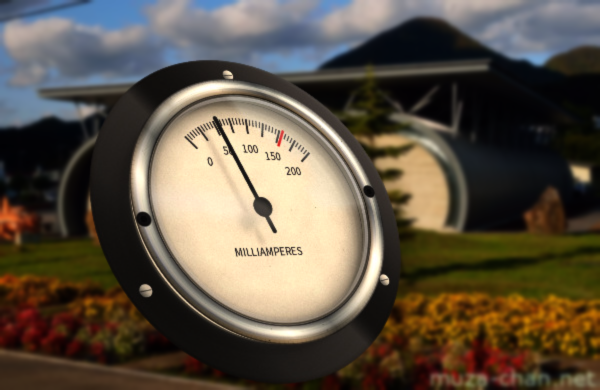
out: 50mA
